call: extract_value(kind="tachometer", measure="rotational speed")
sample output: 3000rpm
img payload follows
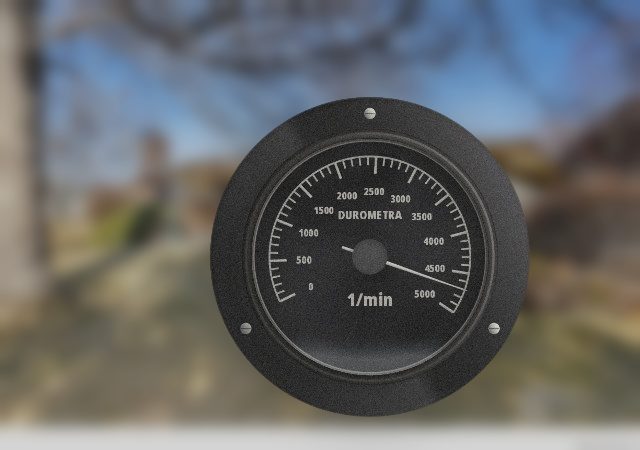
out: 4700rpm
